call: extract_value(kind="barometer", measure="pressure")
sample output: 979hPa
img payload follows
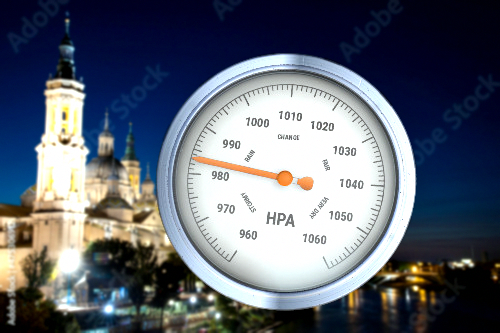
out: 983hPa
